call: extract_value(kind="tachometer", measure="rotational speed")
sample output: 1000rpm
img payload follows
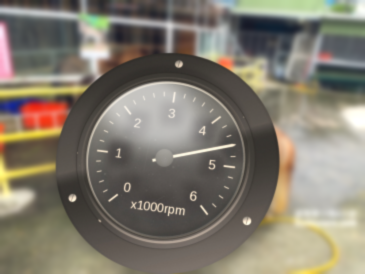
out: 4600rpm
